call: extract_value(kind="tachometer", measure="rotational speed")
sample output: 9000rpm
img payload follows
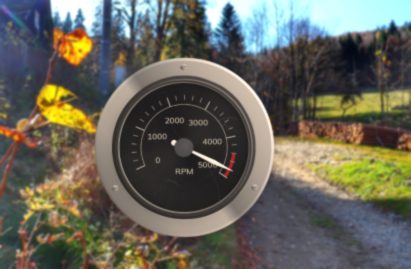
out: 4800rpm
